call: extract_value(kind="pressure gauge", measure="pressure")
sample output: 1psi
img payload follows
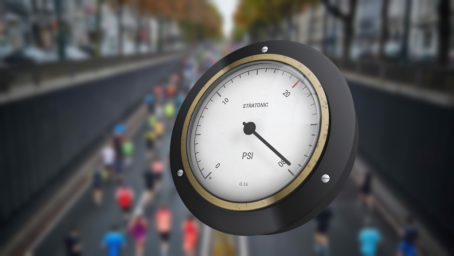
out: 29.5psi
